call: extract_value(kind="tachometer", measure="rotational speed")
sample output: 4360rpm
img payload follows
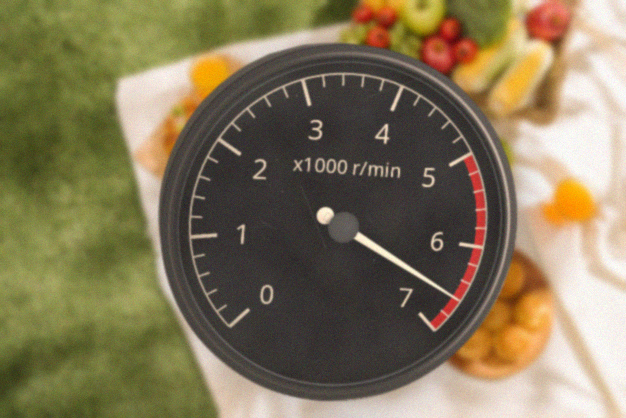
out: 6600rpm
